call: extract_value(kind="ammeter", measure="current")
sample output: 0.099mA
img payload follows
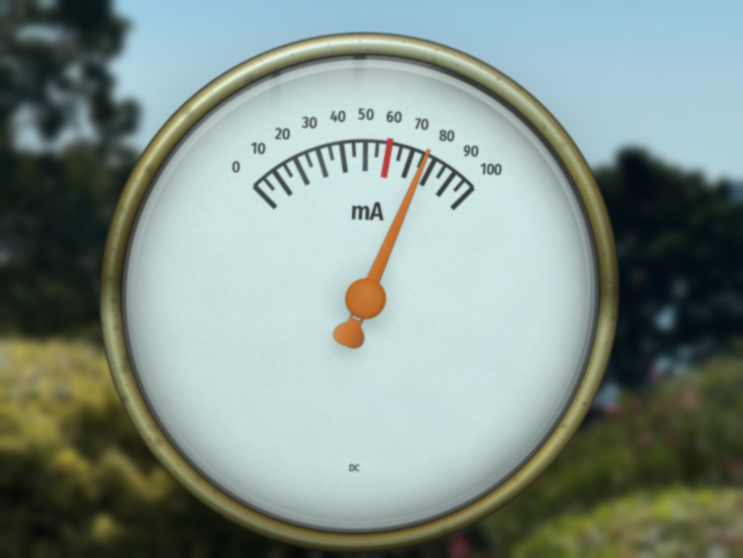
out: 75mA
